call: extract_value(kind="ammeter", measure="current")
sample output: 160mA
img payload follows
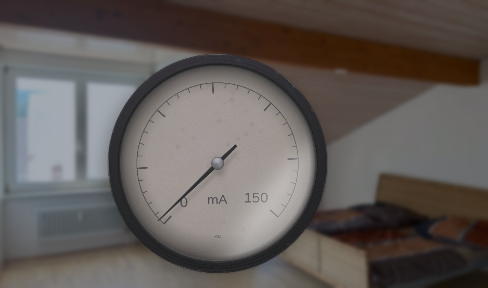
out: 2.5mA
